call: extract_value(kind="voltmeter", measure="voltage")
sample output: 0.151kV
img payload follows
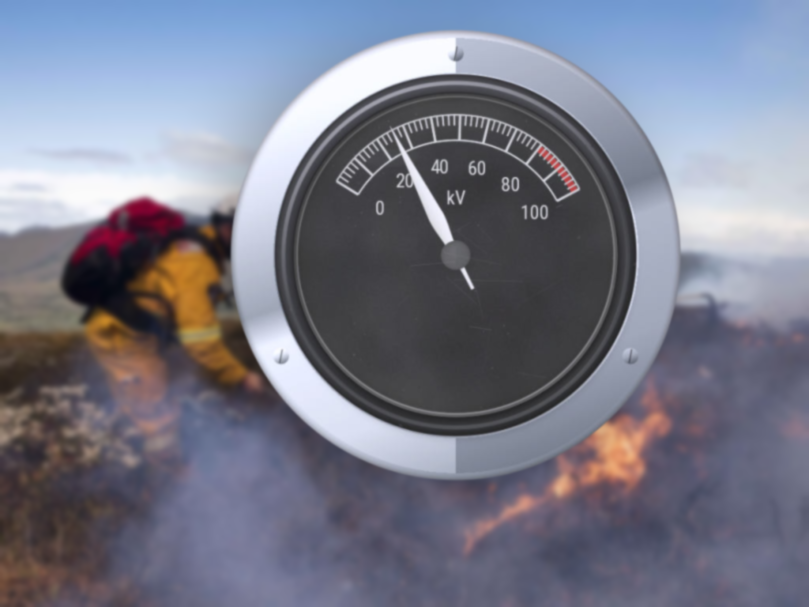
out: 26kV
